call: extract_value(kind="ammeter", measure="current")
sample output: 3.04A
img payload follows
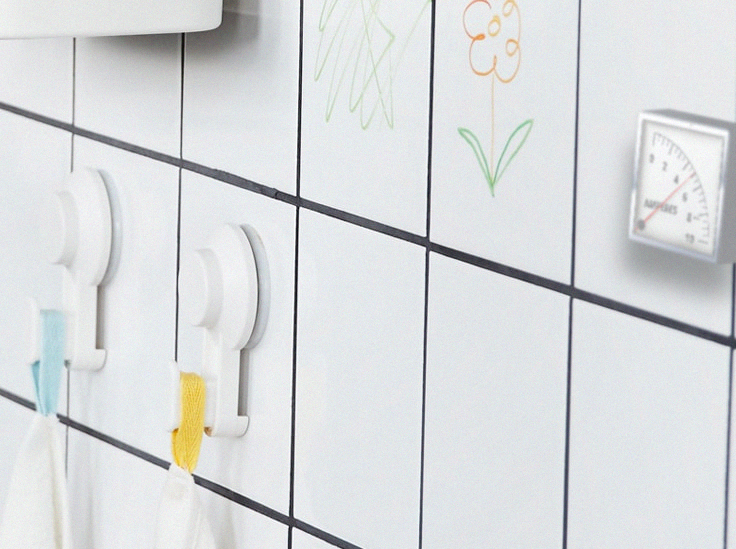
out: 5A
